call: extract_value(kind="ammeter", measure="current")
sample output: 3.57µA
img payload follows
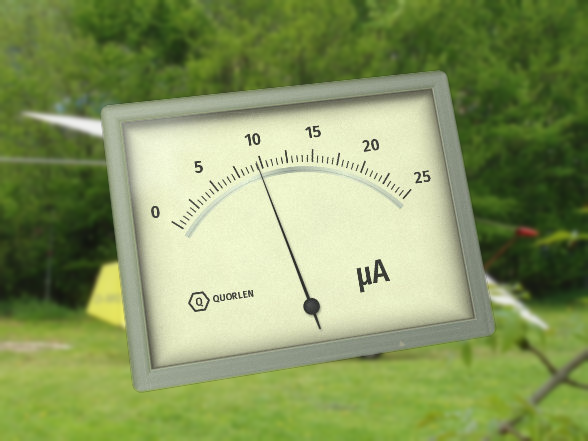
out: 9.5µA
